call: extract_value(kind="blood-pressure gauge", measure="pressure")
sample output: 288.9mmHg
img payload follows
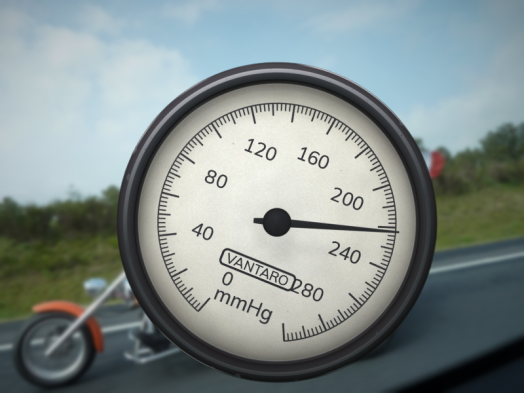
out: 222mmHg
